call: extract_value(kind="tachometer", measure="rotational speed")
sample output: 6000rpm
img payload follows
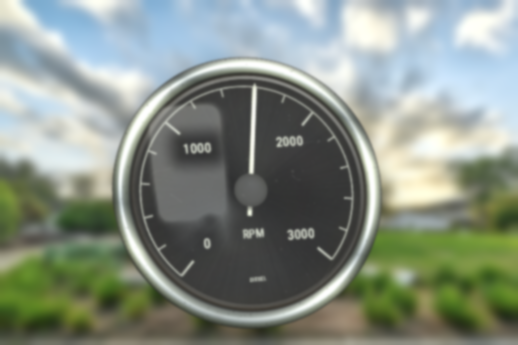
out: 1600rpm
